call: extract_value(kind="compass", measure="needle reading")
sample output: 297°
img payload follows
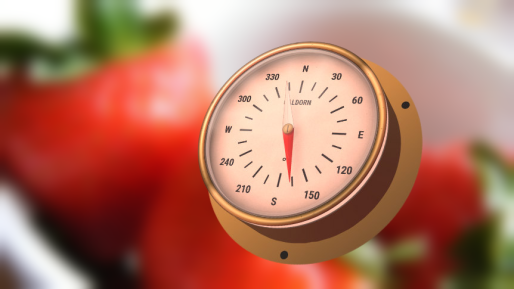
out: 165°
